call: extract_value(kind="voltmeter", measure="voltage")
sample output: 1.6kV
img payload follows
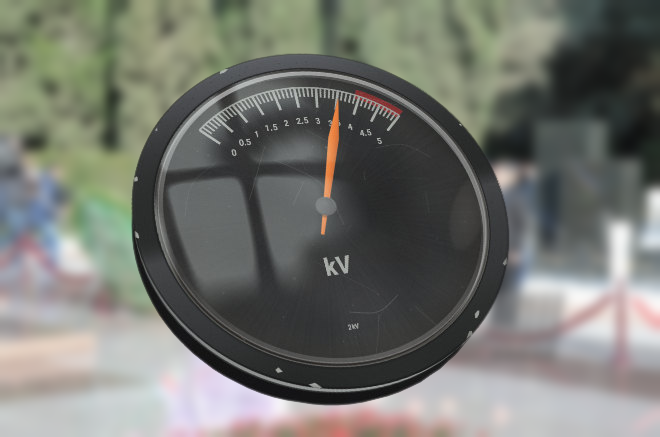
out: 3.5kV
